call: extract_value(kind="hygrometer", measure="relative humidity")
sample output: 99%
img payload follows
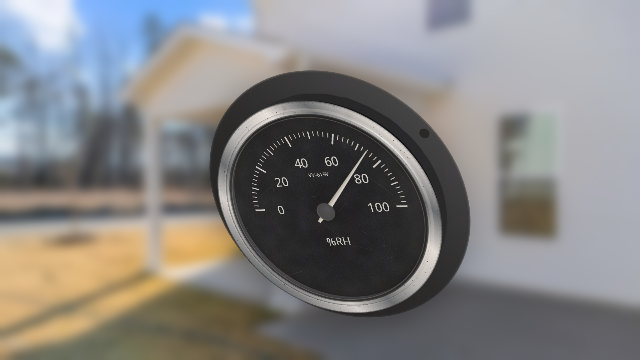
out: 74%
